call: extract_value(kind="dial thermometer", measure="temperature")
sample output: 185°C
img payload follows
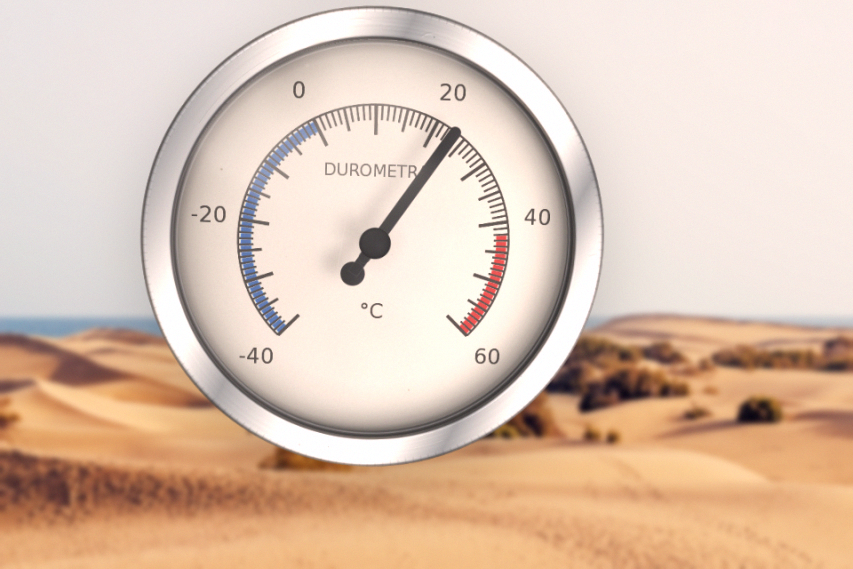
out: 23°C
